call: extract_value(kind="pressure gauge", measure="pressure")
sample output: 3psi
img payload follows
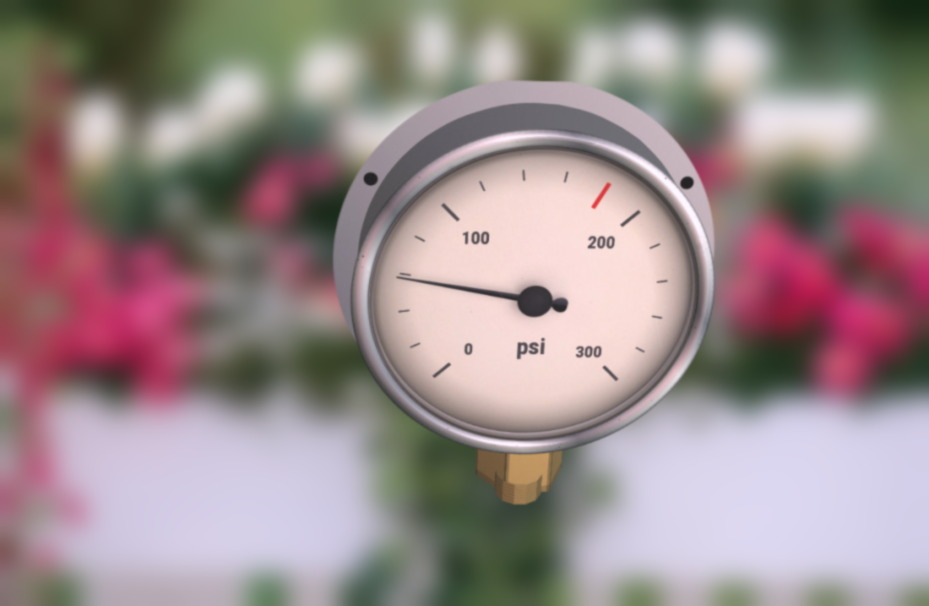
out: 60psi
